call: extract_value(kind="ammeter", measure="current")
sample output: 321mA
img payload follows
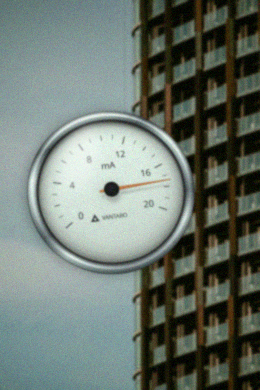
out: 17.5mA
